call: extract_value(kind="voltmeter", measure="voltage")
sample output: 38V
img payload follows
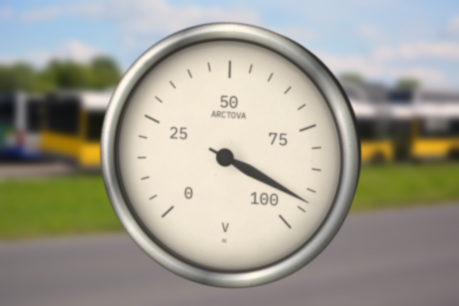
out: 92.5V
